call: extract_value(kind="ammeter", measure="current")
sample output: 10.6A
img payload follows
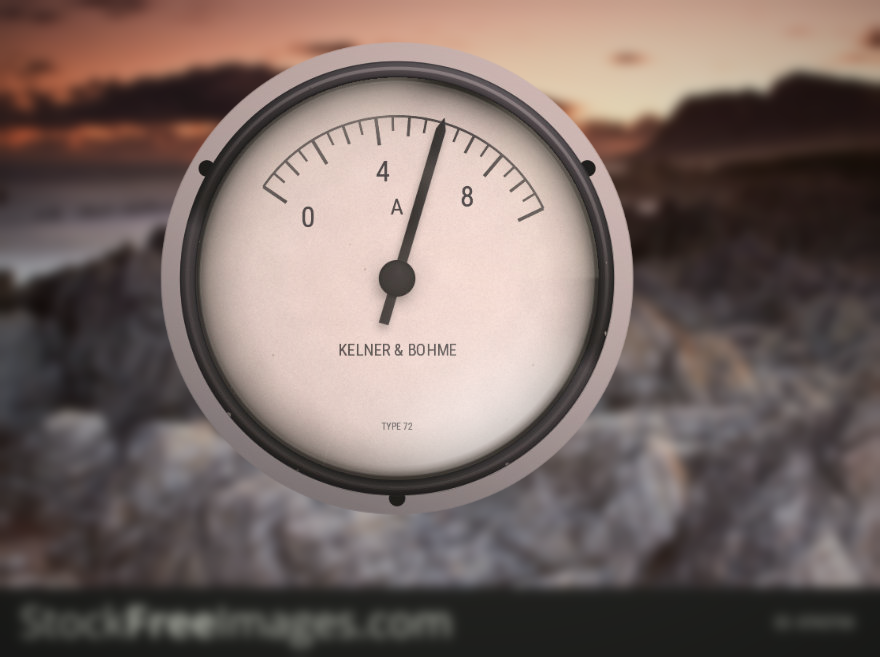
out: 6A
